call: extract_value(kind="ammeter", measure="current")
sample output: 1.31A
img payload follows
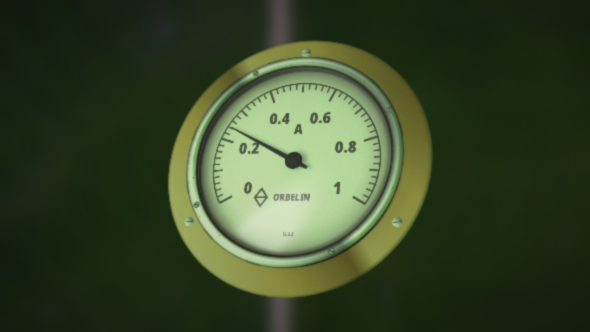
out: 0.24A
